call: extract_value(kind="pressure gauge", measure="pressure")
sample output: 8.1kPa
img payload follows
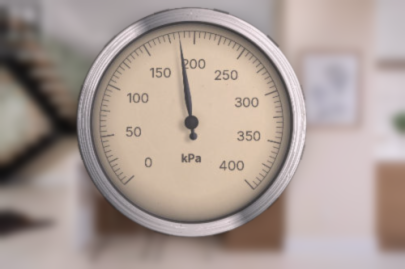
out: 185kPa
